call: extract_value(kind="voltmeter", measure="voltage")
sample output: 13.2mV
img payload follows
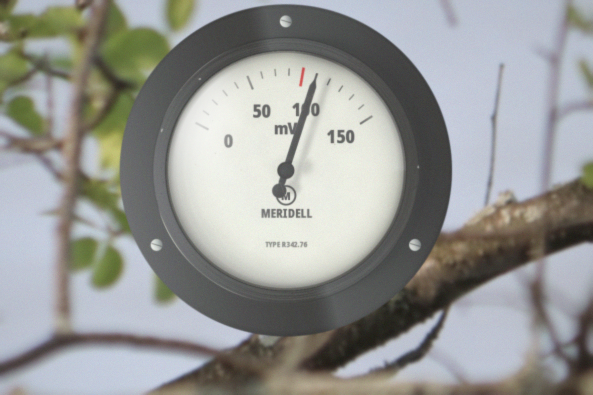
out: 100mV
